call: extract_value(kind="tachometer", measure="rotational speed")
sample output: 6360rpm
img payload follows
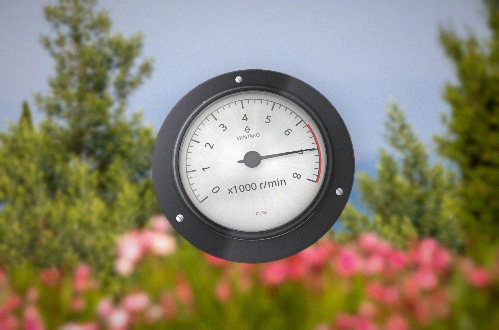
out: 7000rpm
